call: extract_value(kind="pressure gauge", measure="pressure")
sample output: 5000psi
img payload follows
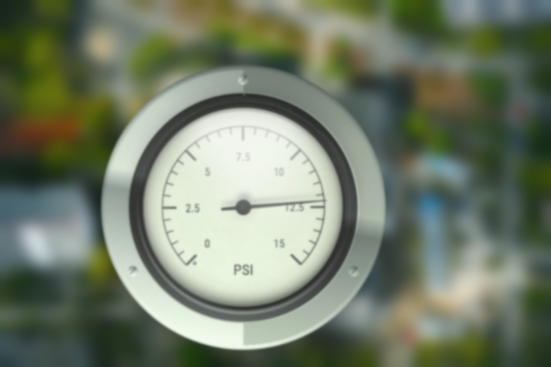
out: 12.25psi
